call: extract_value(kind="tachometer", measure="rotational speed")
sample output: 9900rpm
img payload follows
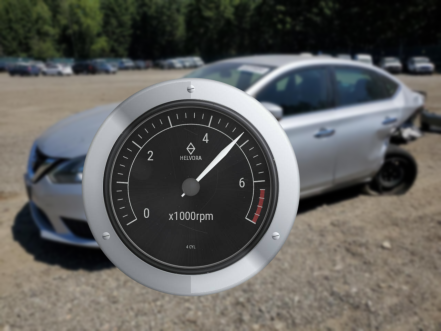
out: 4800rpm
